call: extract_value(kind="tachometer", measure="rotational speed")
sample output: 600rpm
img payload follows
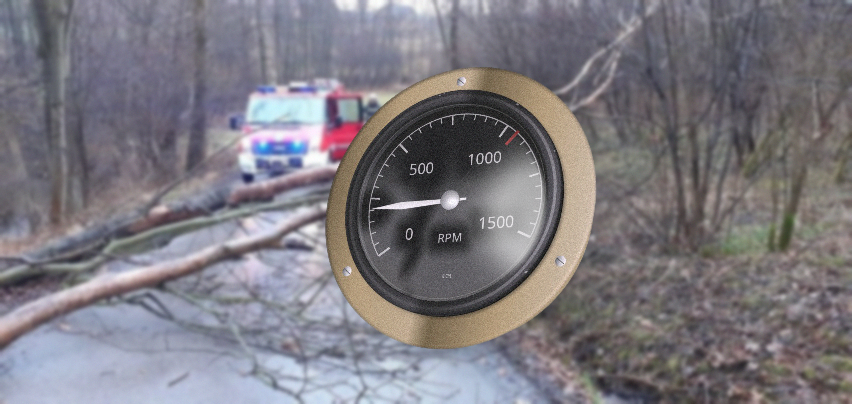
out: 200rpm
